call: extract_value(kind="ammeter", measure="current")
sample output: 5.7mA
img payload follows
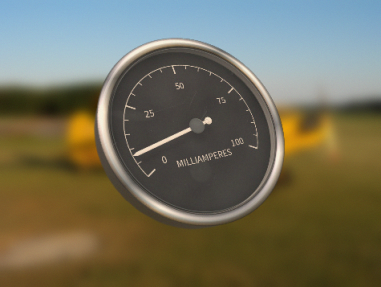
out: 7.5mA
